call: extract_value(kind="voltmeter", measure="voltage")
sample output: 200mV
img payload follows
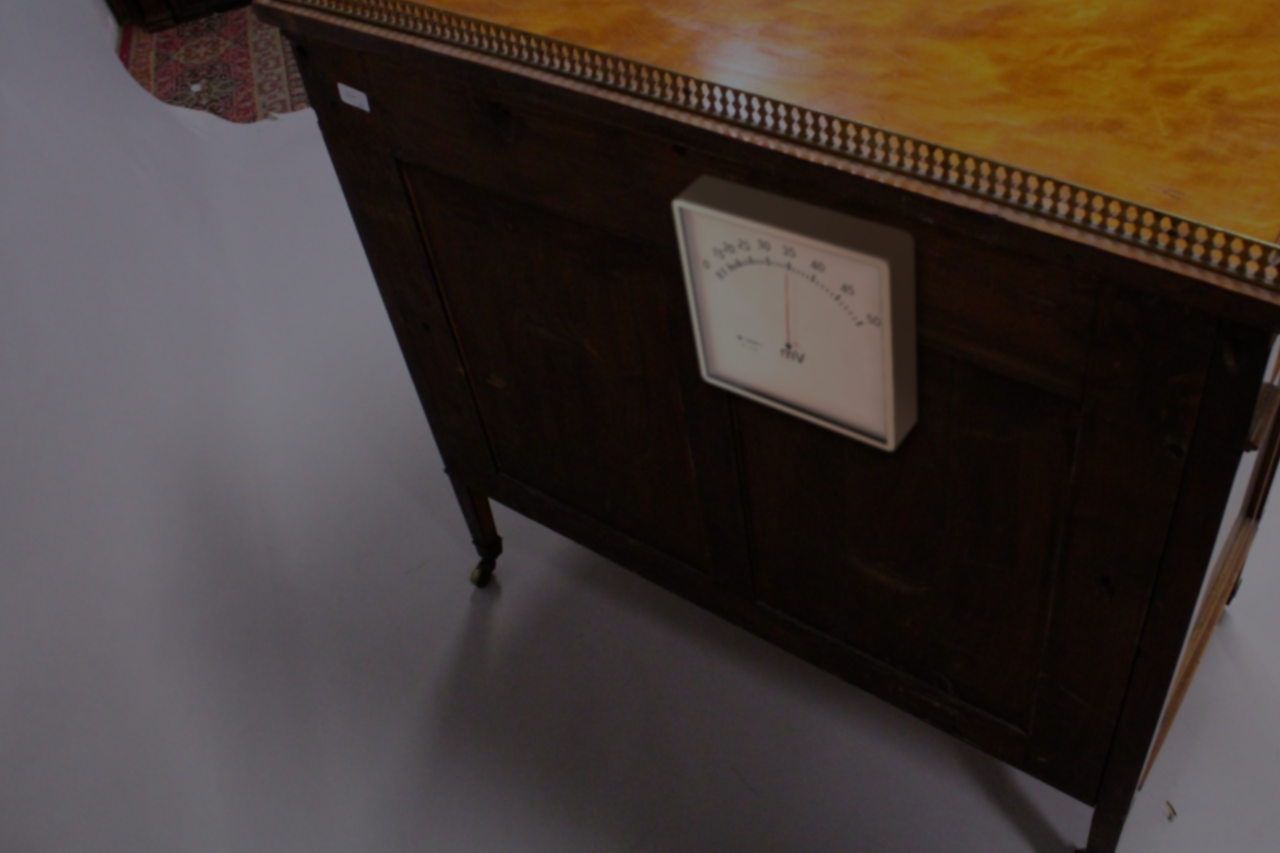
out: 35mV
